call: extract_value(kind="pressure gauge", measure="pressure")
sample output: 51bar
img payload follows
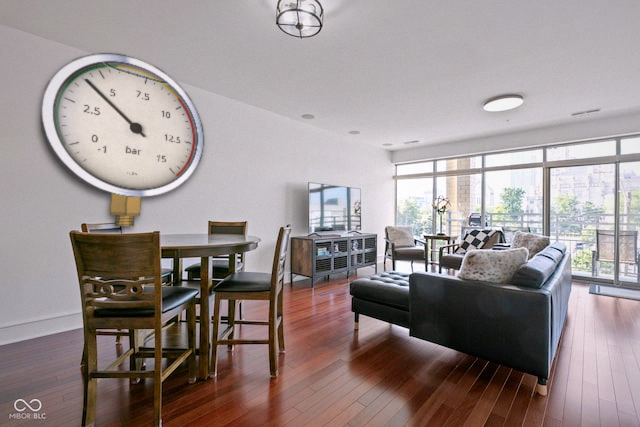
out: 4bar
